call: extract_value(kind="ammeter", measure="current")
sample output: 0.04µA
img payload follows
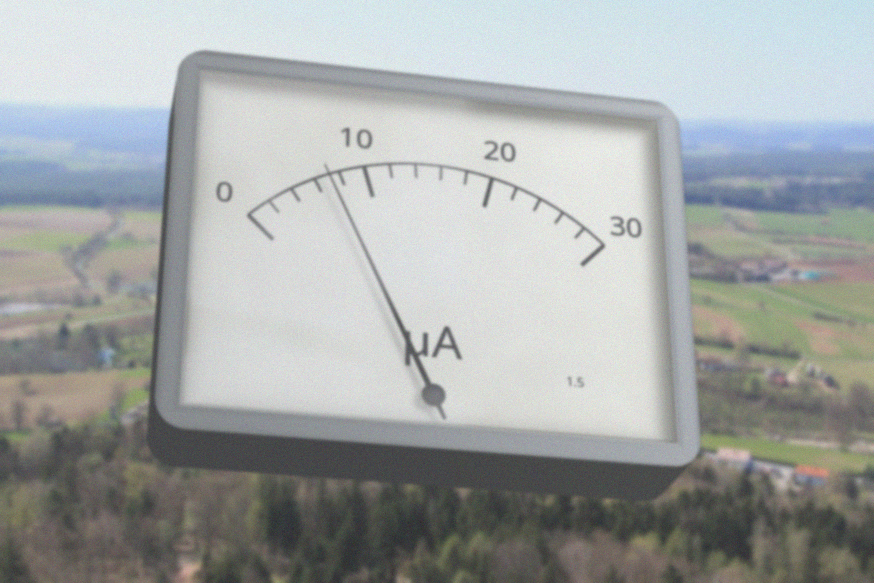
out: 7µA
